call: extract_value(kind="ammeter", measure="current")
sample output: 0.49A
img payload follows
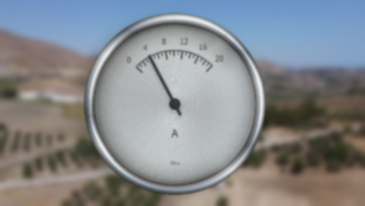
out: 4A
